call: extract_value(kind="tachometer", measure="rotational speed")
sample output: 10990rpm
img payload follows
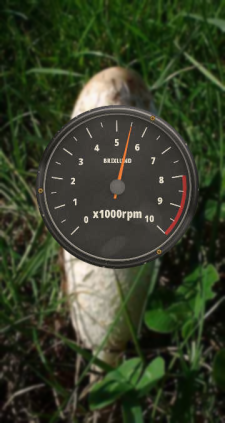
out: 5500rpm
